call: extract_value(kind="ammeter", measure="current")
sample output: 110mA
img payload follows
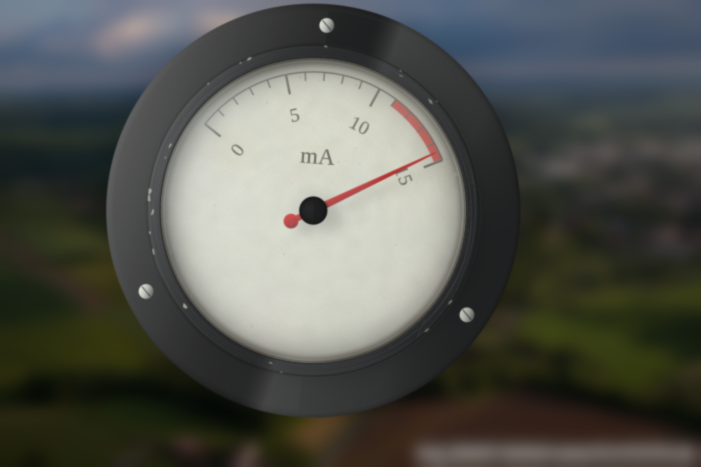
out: 14.5mA
